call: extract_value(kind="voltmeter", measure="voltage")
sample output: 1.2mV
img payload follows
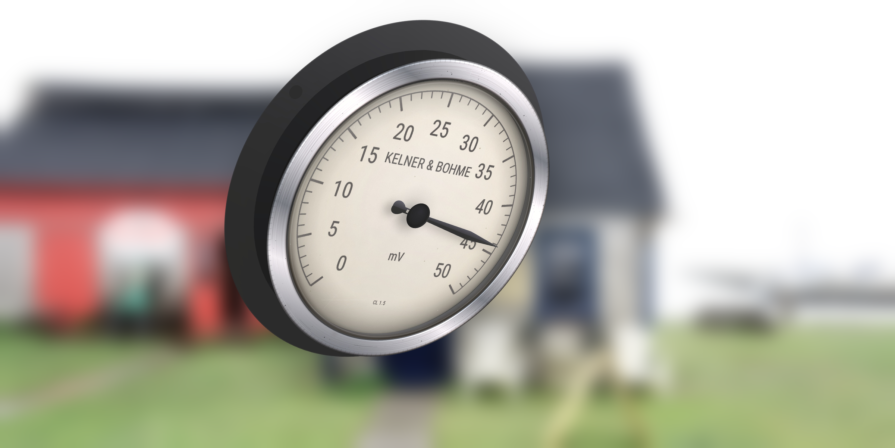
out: 44mV
